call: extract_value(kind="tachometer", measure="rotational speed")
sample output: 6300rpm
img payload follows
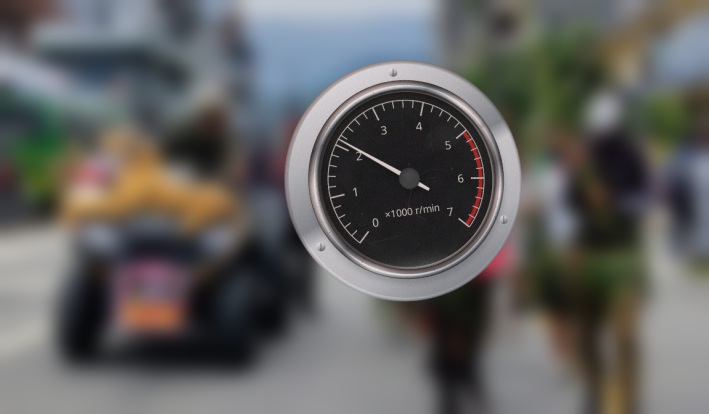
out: 2100rpm
